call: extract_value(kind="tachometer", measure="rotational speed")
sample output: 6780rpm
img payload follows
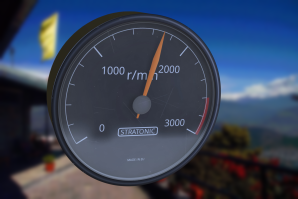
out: 1700rpm
